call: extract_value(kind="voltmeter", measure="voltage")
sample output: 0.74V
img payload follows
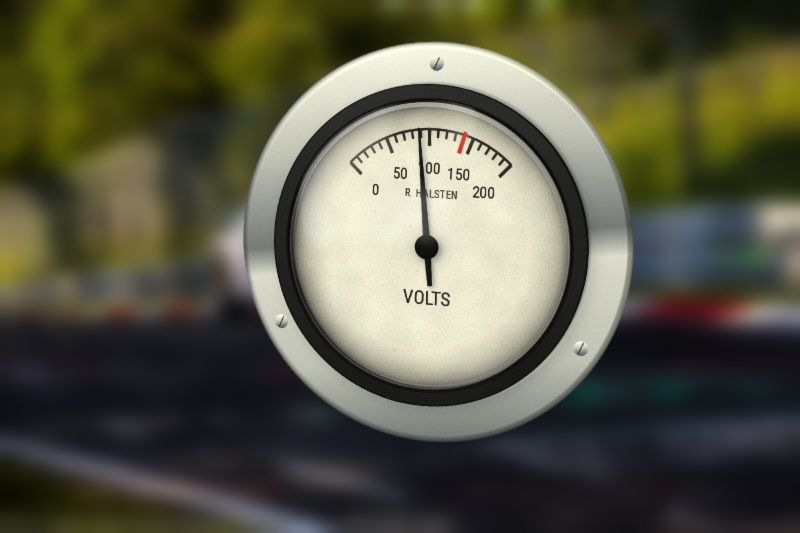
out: 90V
